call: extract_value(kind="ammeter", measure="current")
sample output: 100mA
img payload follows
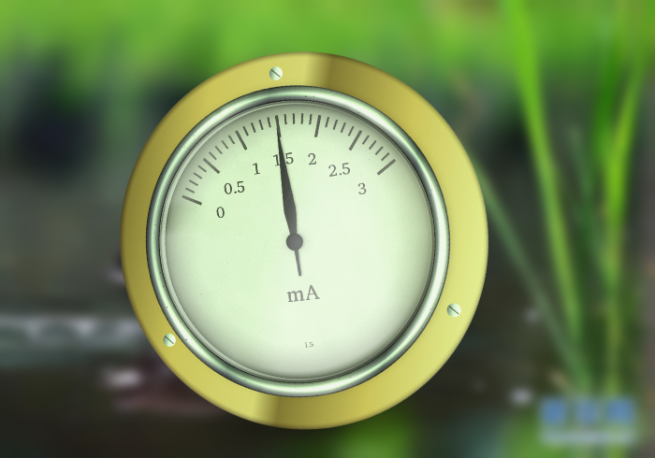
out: 1.5mA
